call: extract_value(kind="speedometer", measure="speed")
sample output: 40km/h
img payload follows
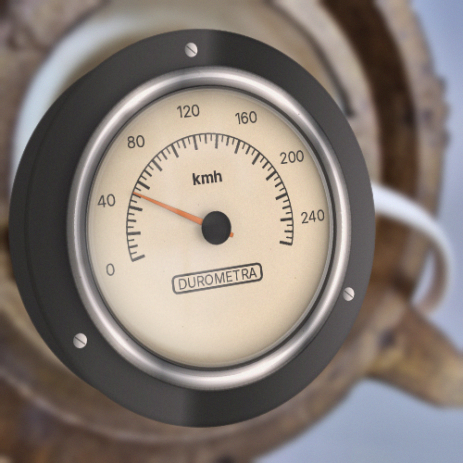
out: 50km/h
